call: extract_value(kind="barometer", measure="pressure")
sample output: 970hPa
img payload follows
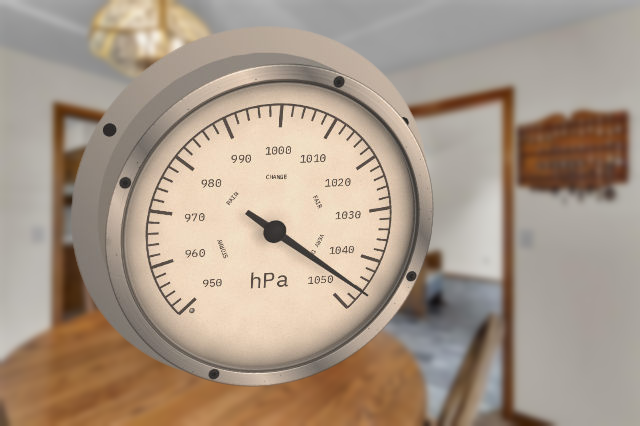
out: 1046hPa
